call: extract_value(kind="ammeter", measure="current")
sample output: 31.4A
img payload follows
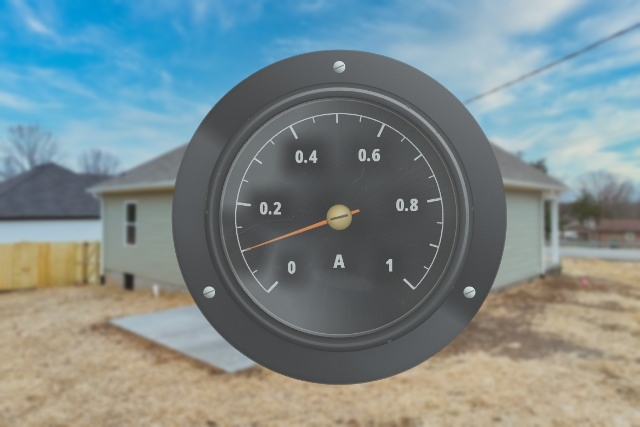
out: 0.1A
